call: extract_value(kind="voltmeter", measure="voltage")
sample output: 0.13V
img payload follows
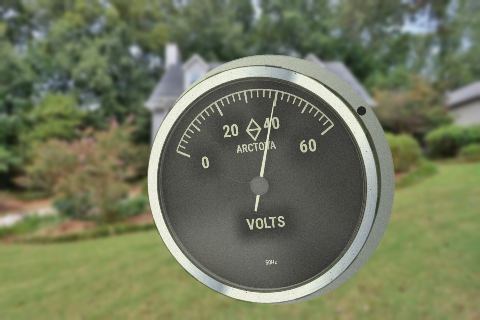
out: 40V
